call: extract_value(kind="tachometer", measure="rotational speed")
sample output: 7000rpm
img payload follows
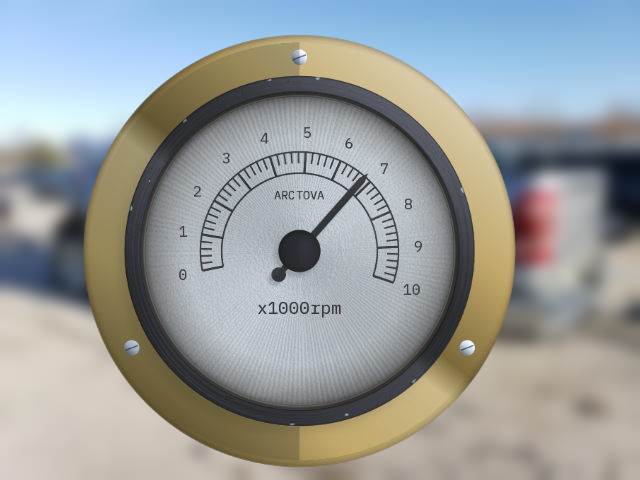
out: 6800rpm
